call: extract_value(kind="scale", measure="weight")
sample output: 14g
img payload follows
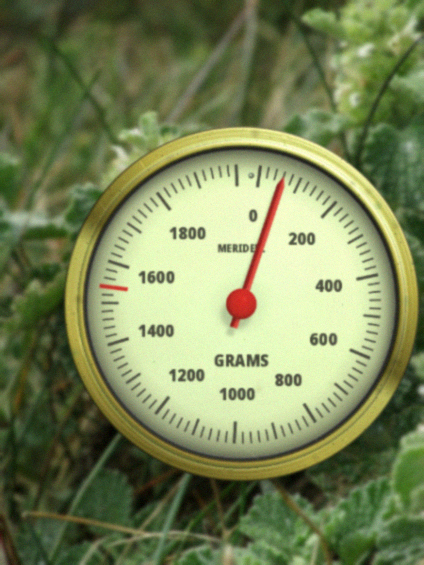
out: 60g
